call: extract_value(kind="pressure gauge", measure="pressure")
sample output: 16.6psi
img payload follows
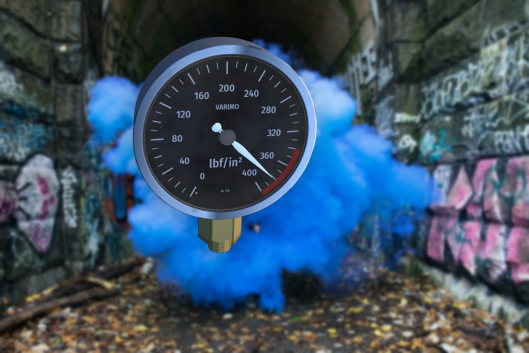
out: 380psi
